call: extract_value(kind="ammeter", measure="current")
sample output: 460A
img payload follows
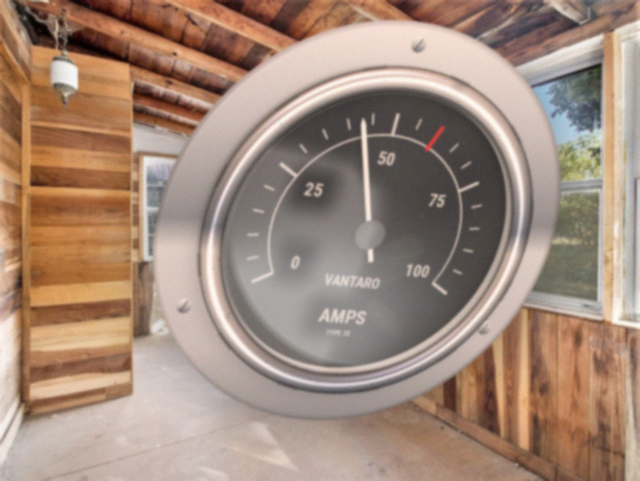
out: 42.5A
